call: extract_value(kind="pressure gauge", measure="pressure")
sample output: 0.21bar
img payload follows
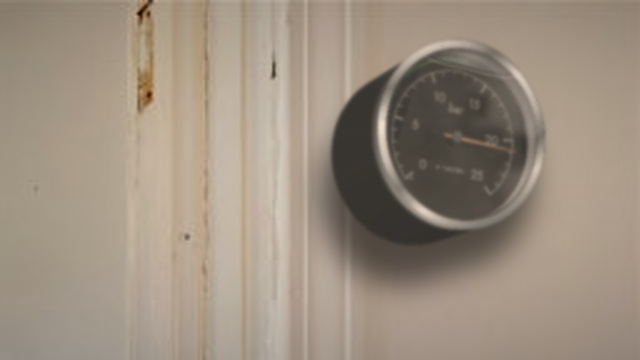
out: 21bar
